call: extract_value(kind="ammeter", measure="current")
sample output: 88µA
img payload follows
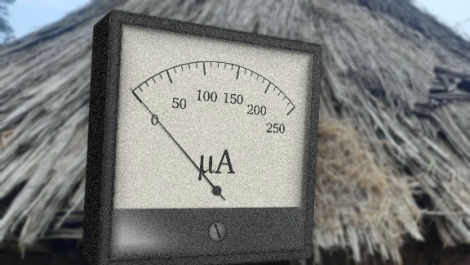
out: 0µA
